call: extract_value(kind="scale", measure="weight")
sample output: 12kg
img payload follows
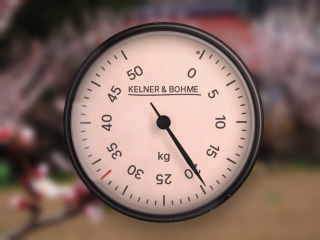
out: 19.5kg
